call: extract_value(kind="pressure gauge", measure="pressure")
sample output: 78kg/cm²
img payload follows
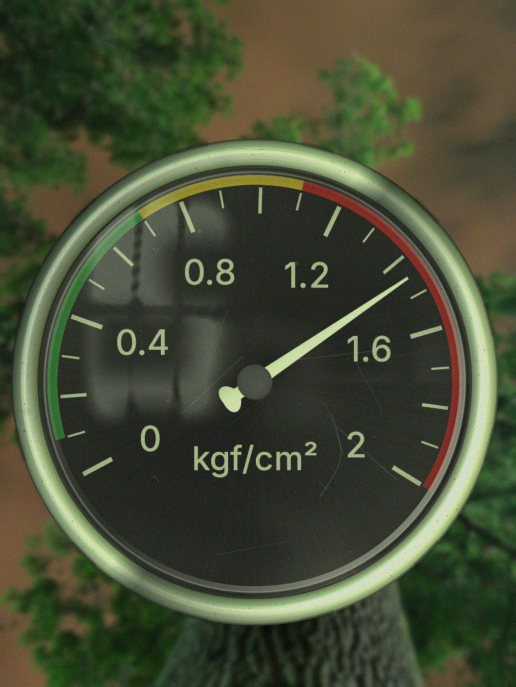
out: 1.45kg/cm²
